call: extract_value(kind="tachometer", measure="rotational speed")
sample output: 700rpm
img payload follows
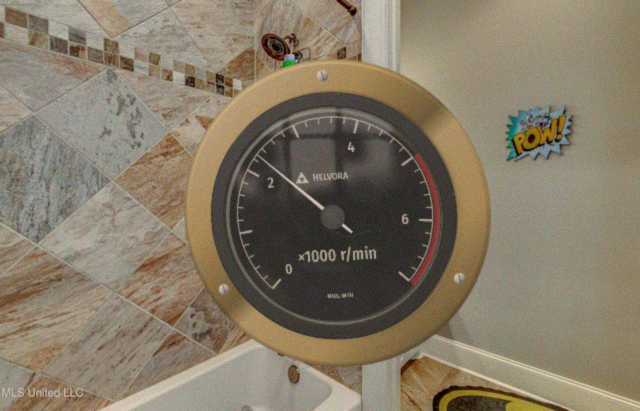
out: 2300rpm
